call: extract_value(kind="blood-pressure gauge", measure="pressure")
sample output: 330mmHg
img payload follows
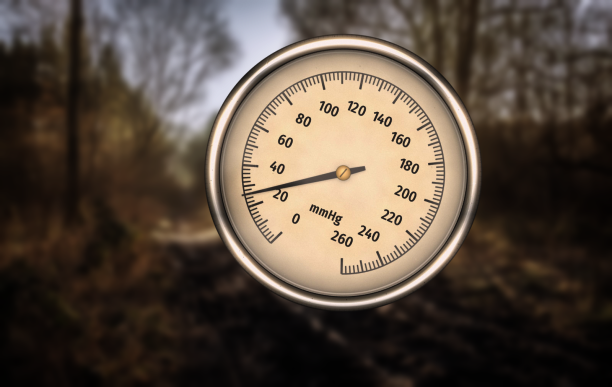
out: 26mmHg
